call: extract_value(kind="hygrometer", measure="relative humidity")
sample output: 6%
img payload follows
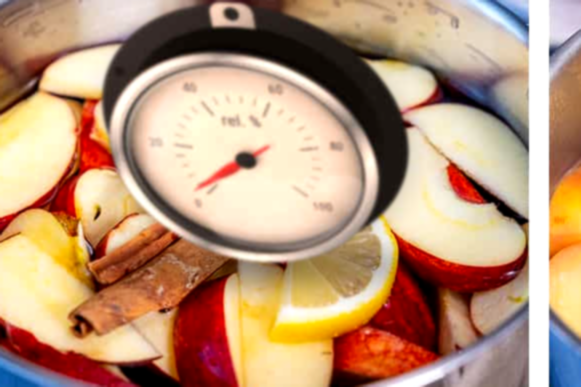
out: 4%
